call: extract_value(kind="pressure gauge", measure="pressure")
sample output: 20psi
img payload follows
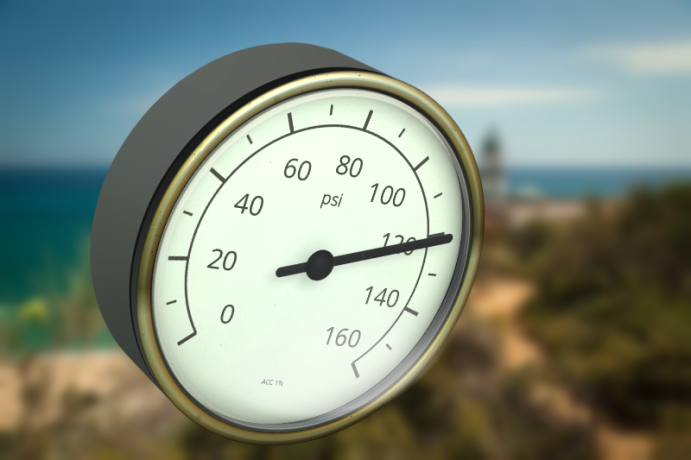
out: 120psi
